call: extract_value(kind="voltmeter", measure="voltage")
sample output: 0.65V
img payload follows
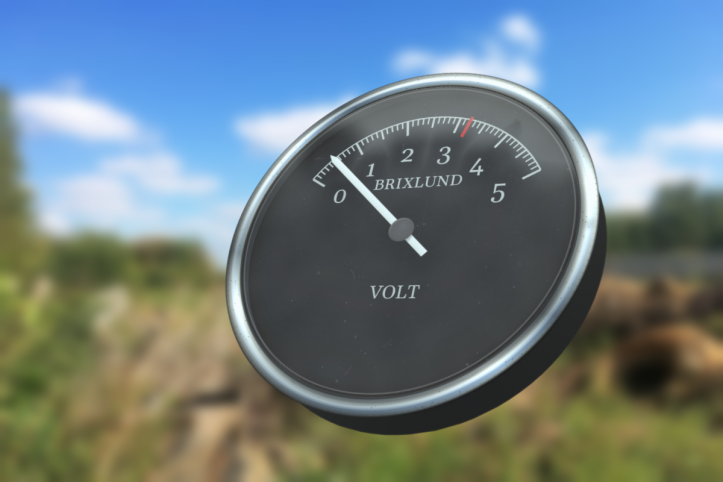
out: 0.5V
